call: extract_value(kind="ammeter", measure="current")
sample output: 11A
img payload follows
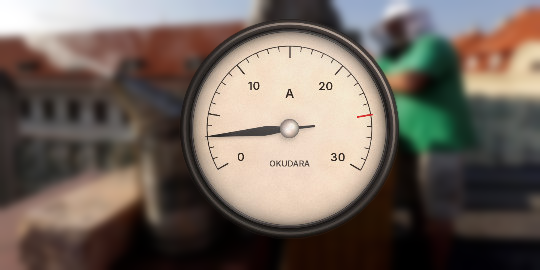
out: 3A
